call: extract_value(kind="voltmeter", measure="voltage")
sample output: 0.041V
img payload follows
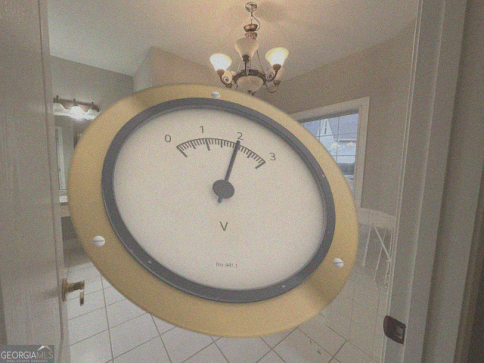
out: 2V
